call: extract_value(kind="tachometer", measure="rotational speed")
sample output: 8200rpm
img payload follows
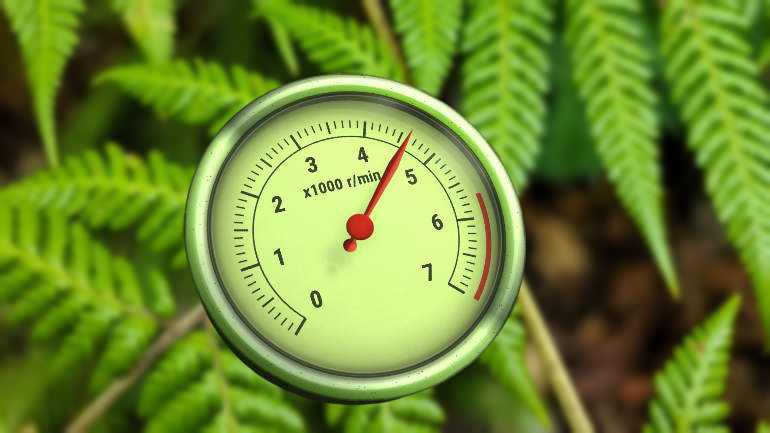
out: 4600rpm
